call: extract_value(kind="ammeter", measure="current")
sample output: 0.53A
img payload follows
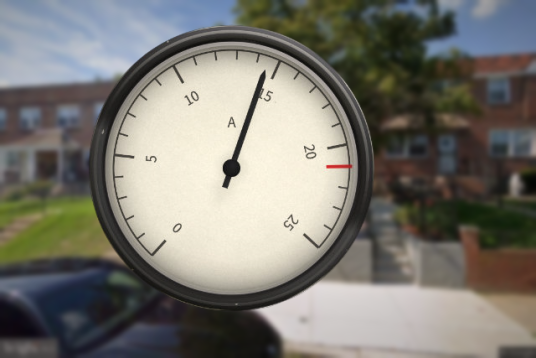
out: 14.5A
